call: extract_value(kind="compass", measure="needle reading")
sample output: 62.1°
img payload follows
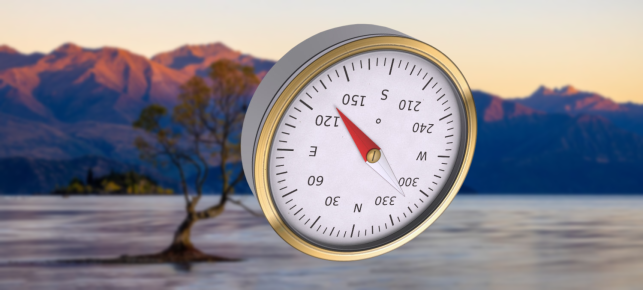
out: 132.5°
